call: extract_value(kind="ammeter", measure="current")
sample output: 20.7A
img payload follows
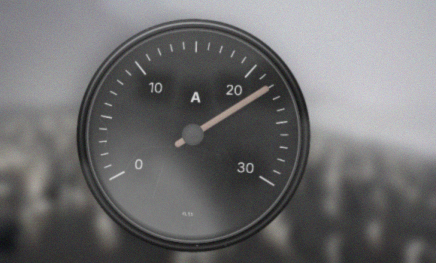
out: 22A
